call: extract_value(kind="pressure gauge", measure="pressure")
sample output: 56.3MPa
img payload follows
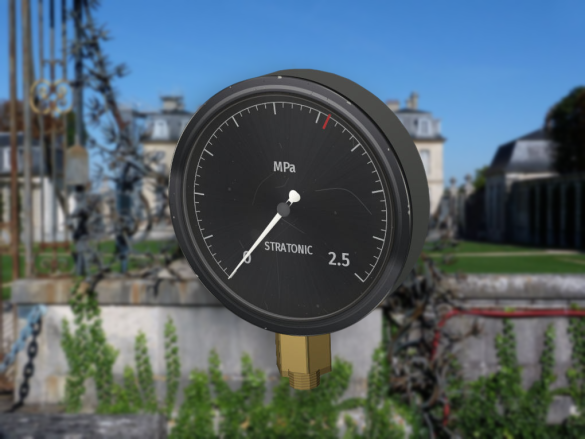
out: 0MPa
